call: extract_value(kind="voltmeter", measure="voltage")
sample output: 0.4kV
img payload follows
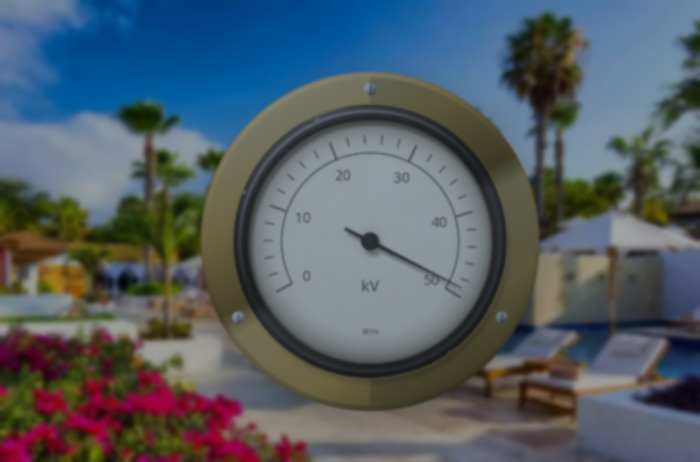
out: 49kV
